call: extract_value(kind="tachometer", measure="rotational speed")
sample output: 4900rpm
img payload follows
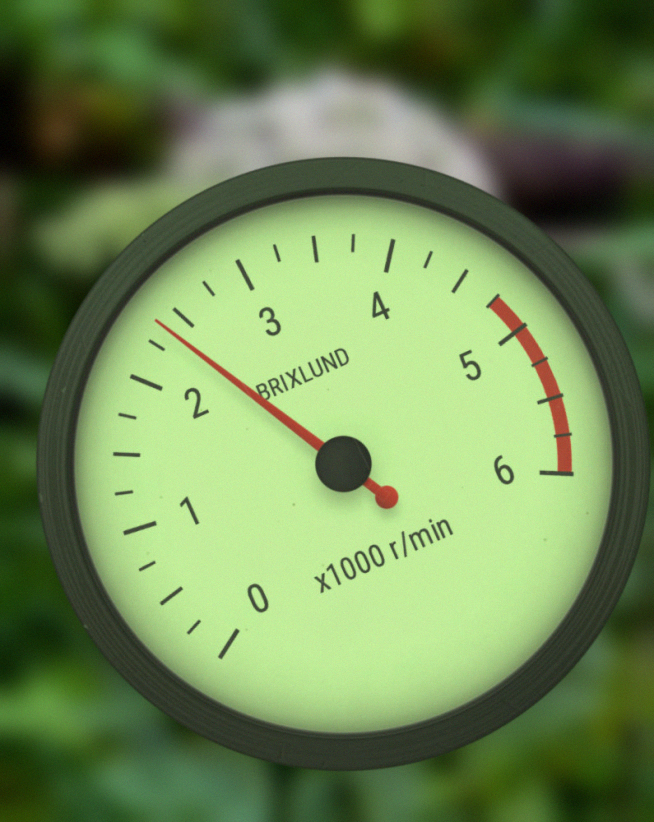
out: 2375rpm
